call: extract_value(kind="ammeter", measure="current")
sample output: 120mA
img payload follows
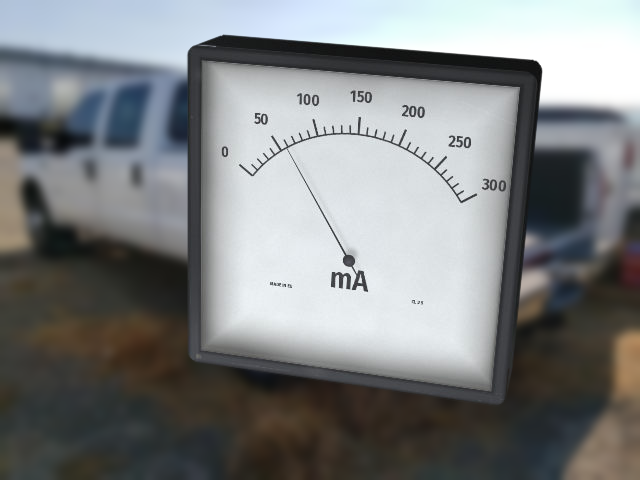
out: 60mA
